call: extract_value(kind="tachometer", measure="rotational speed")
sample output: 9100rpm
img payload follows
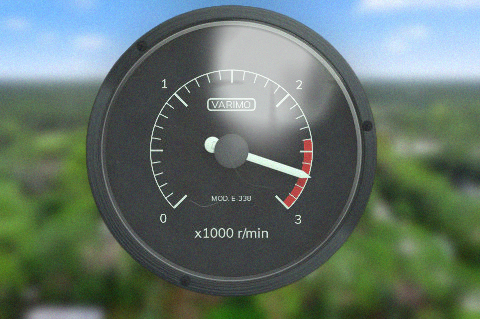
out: 2700rpm
